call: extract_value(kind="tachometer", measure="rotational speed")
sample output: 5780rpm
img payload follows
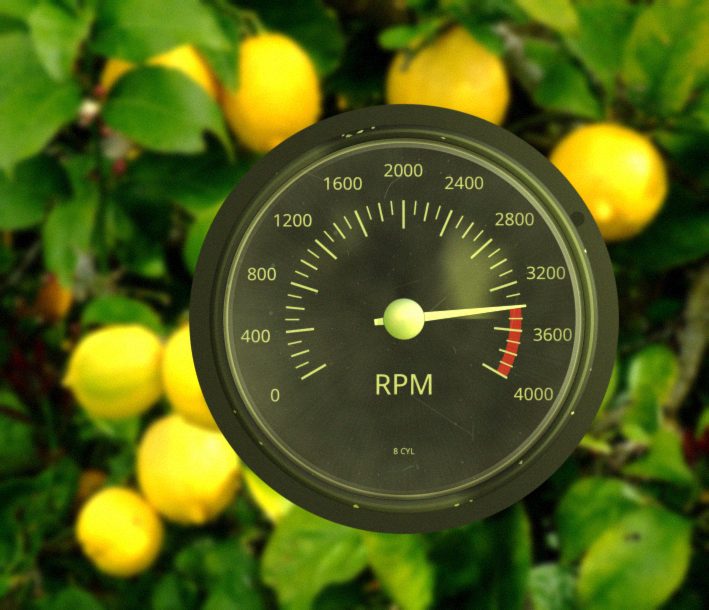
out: 3400rpm
